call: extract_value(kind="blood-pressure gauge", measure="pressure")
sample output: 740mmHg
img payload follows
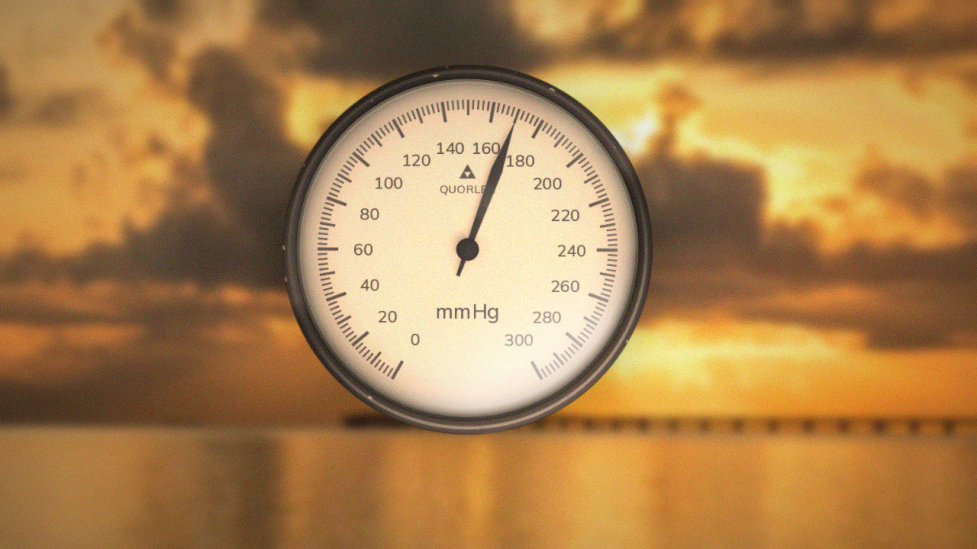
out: 170mmHg
